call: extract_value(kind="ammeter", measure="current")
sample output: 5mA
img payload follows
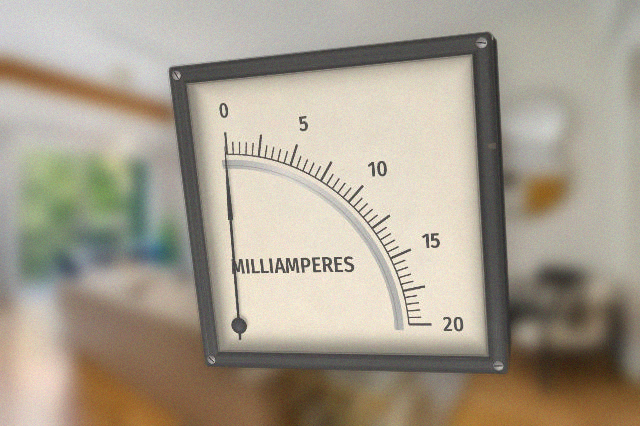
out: 0mA
